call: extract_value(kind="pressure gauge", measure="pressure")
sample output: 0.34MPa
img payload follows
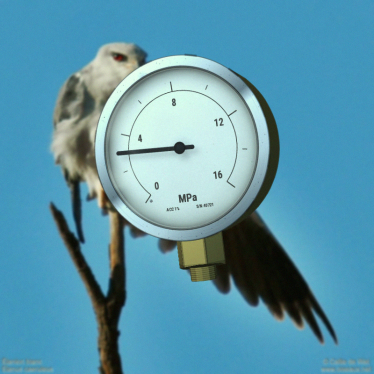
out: 3MPa
